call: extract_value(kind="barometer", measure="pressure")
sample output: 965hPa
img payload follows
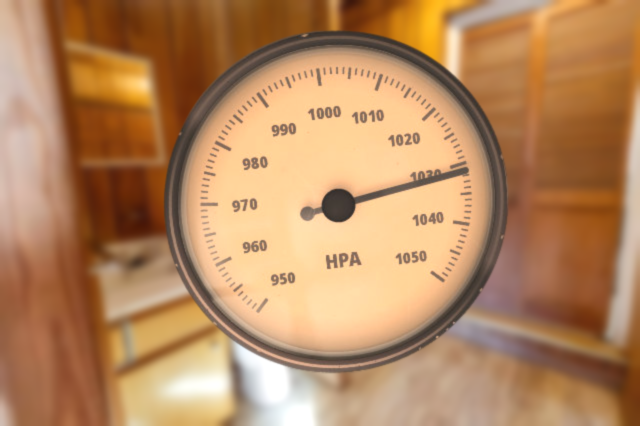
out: 1031hPa
